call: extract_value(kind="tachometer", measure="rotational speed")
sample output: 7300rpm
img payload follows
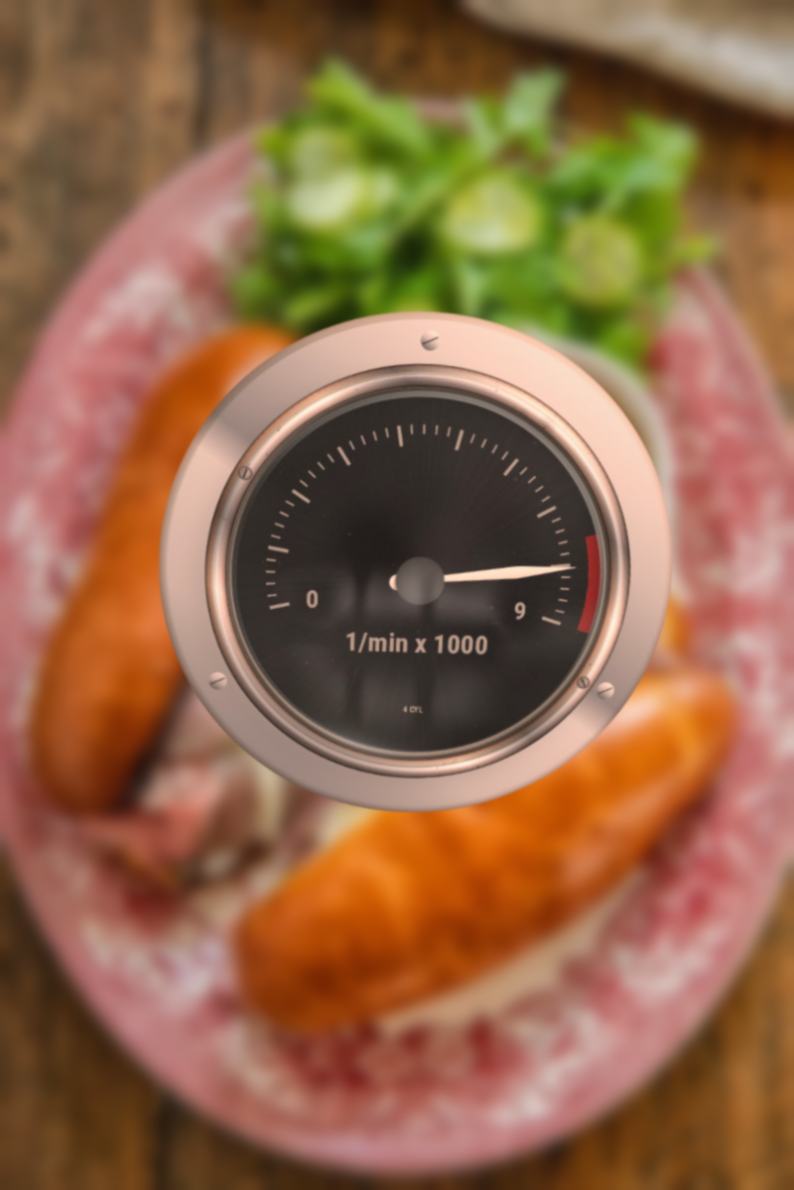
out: 8000rpm
